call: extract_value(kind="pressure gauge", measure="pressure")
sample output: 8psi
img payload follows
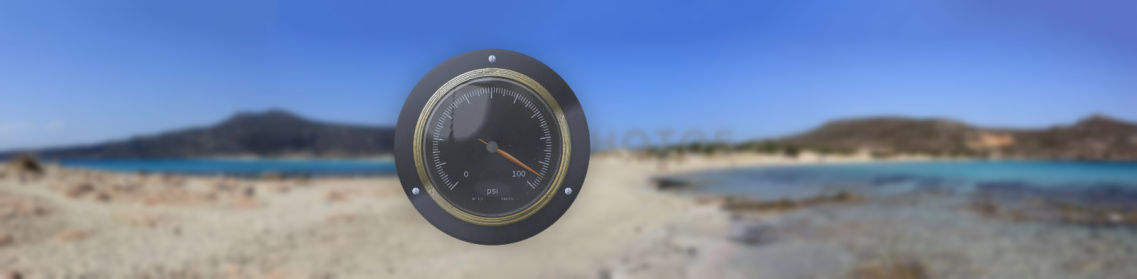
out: 95psi
